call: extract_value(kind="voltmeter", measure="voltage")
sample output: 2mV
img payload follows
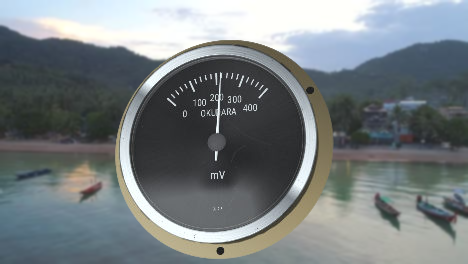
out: 220mV
